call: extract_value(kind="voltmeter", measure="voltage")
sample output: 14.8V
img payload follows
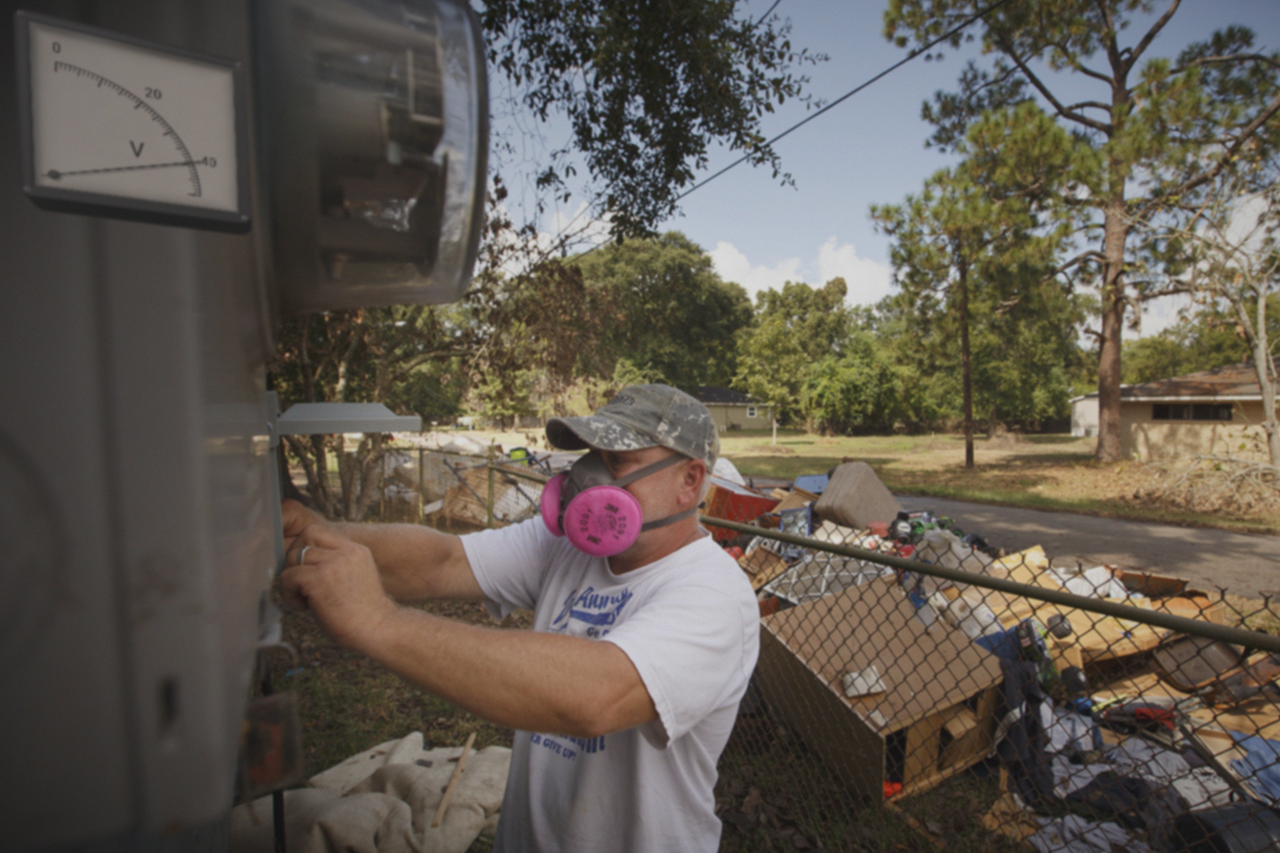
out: 40V
